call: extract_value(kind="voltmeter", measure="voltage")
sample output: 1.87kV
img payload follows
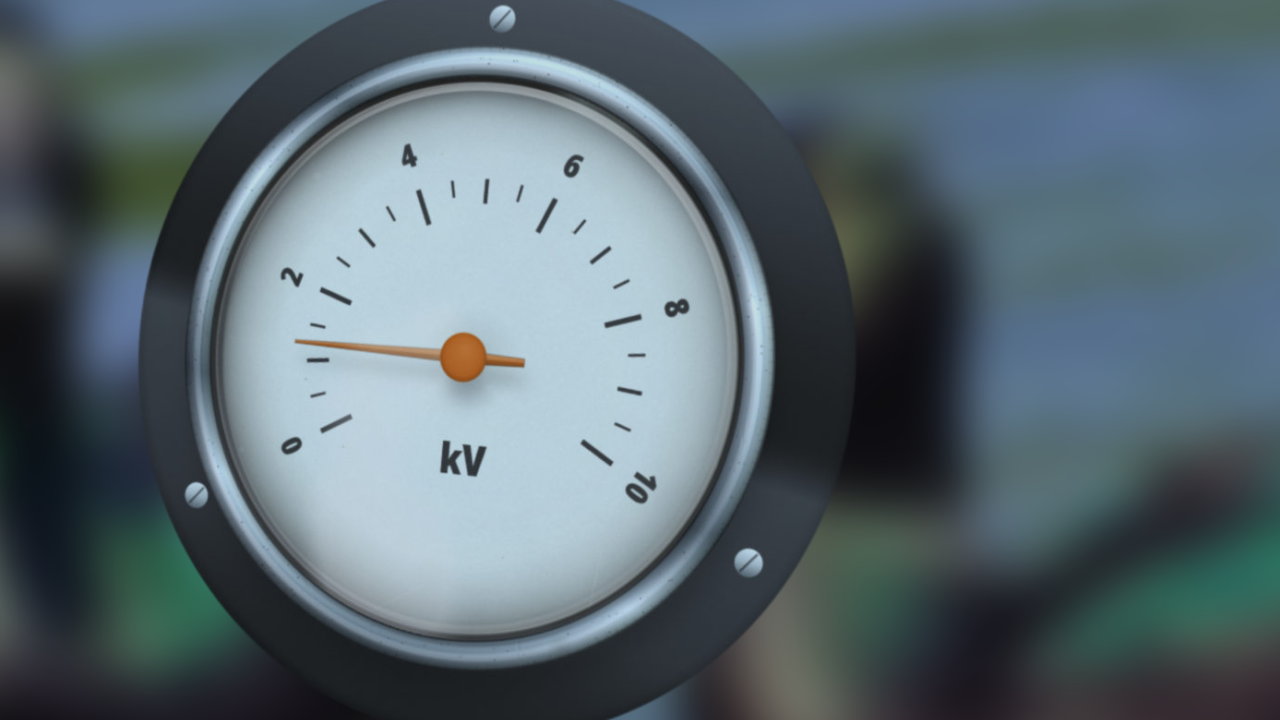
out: 1.25kV
